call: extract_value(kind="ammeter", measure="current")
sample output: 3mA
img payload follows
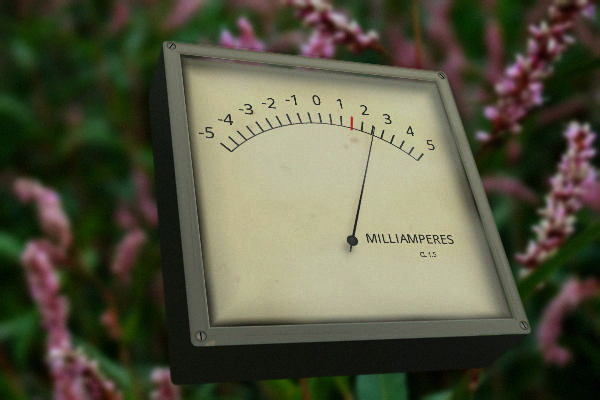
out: 2.5mA
